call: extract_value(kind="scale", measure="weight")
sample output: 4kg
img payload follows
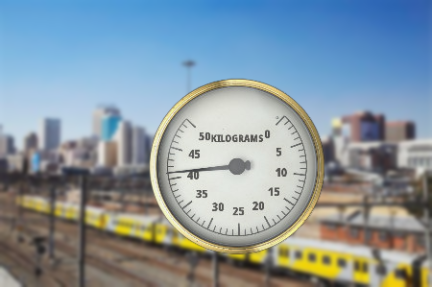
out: 41kg
